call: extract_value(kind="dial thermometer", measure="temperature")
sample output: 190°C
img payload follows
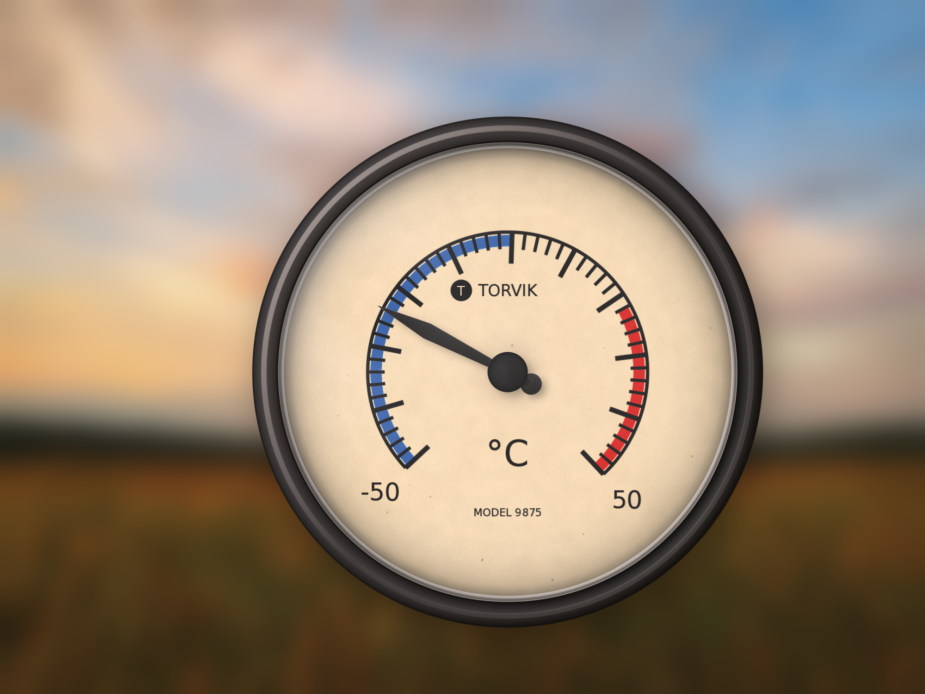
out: -24°C
